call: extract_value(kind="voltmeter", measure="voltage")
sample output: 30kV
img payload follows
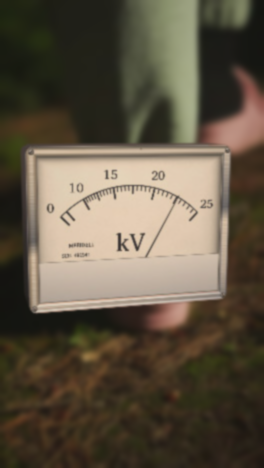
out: 22.5kV
